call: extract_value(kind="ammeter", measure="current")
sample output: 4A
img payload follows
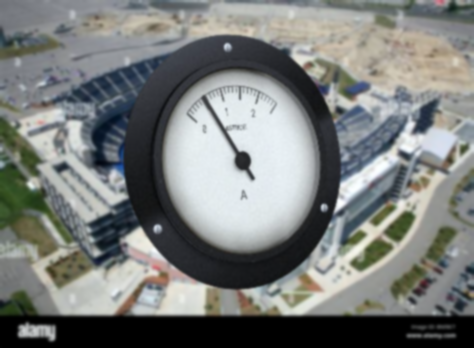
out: 0.5A
